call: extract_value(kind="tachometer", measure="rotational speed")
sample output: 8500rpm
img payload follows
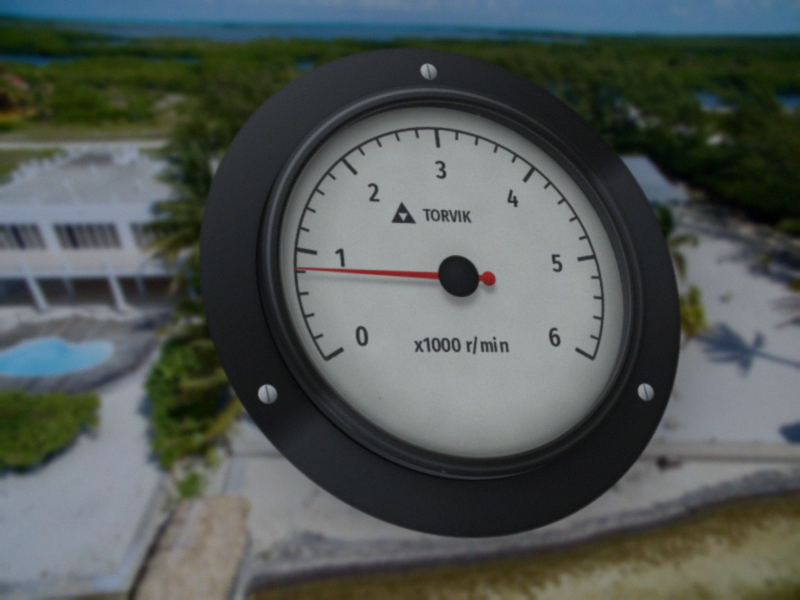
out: 800rpm
